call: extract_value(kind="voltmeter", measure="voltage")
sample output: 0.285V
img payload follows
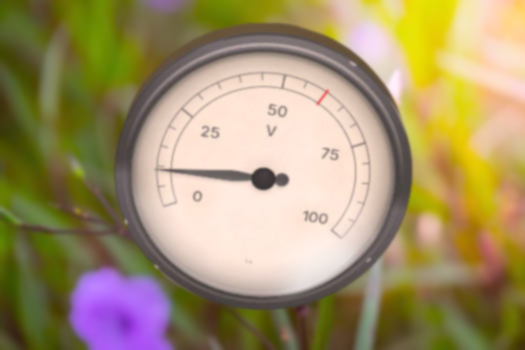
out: 10V
